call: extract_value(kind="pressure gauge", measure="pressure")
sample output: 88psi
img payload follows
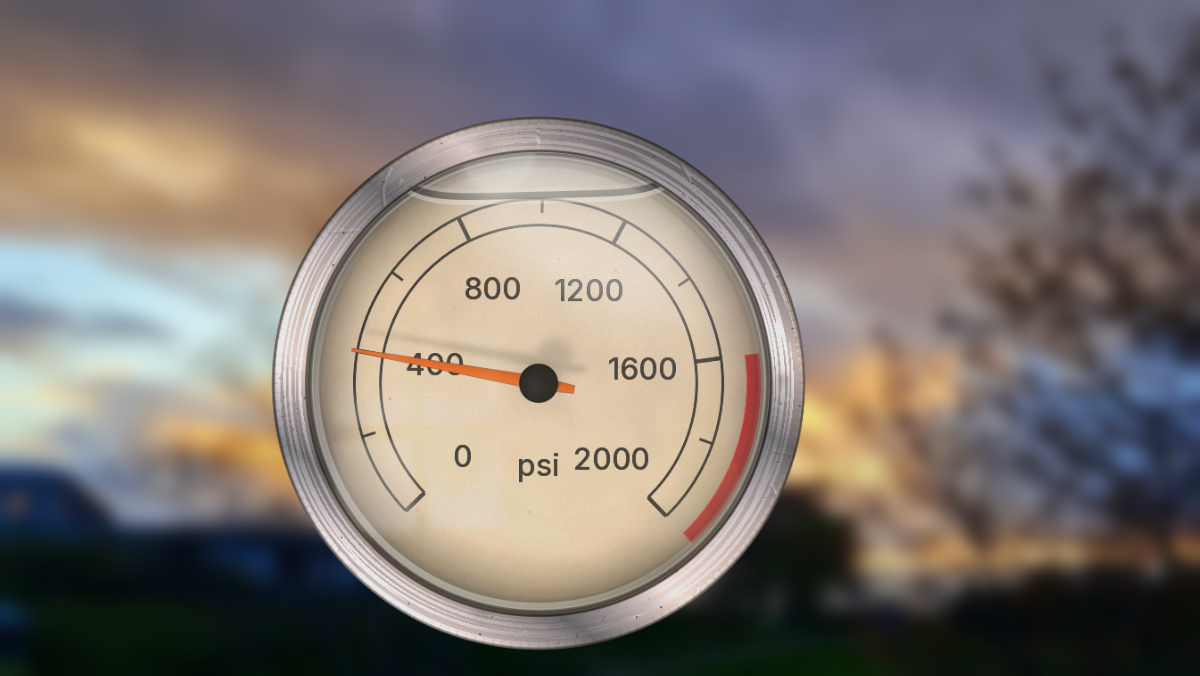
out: 400psi
